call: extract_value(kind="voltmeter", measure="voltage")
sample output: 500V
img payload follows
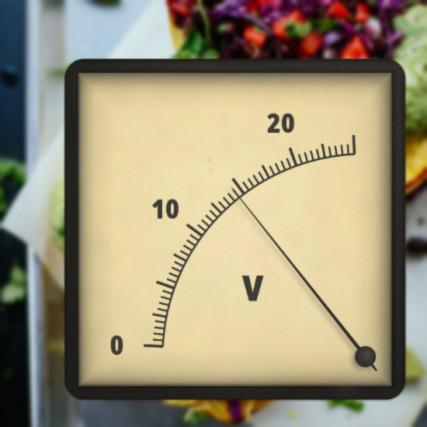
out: 14.5V
